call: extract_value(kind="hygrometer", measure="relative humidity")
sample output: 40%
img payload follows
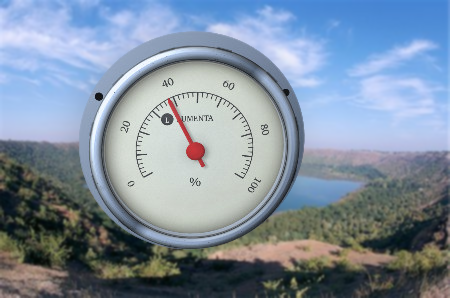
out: 38%
